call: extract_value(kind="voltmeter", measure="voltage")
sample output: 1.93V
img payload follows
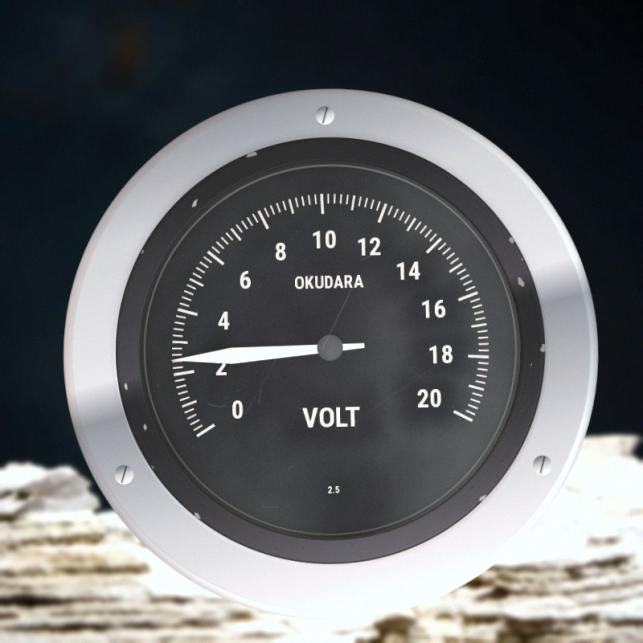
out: 2.4V
